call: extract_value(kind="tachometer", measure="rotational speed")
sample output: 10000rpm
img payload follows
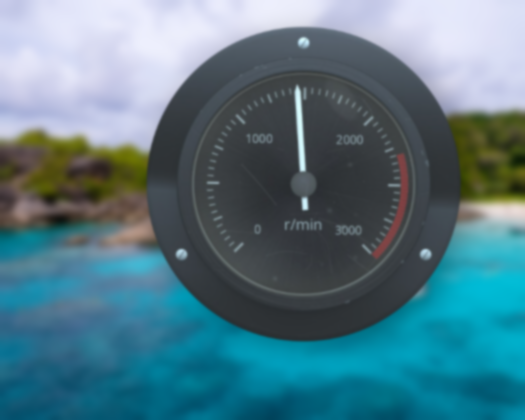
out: 1450rpm
